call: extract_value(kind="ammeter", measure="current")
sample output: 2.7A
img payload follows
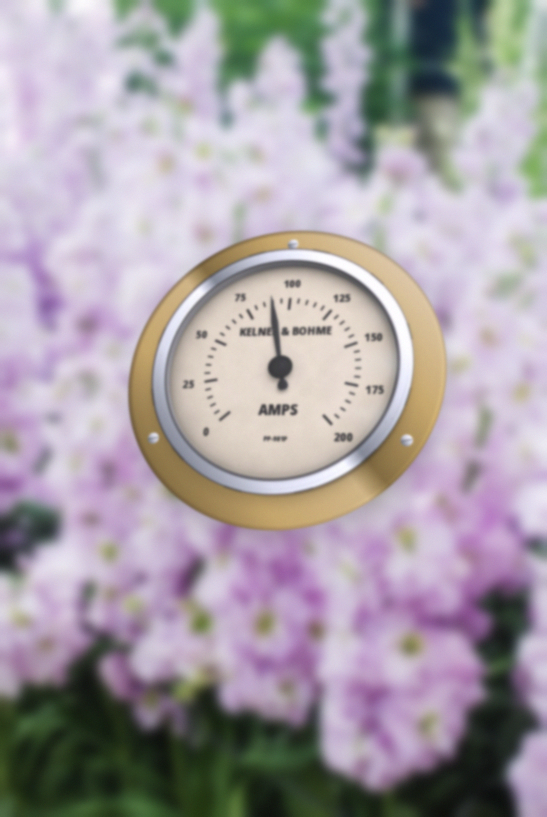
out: 90A
